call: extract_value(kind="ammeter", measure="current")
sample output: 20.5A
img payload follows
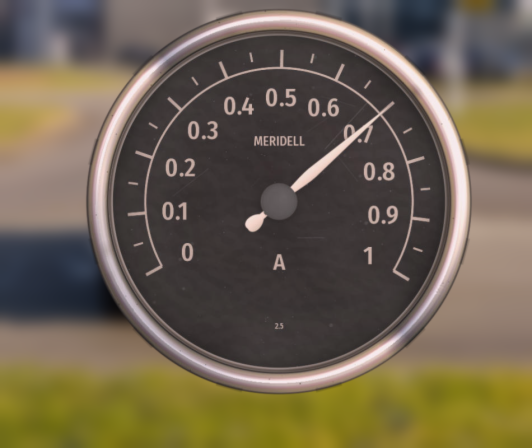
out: 0.7A
